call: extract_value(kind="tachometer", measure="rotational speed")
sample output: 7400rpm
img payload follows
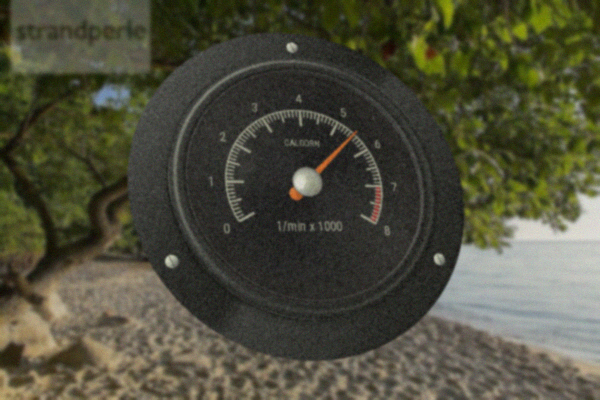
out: 5500rpm
